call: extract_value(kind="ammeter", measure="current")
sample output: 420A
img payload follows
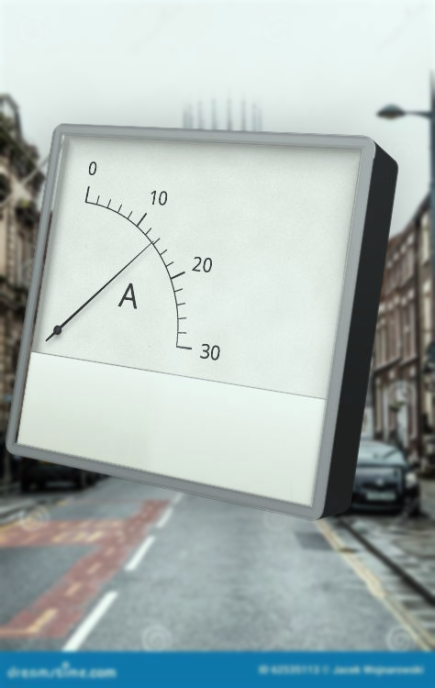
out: 14A
